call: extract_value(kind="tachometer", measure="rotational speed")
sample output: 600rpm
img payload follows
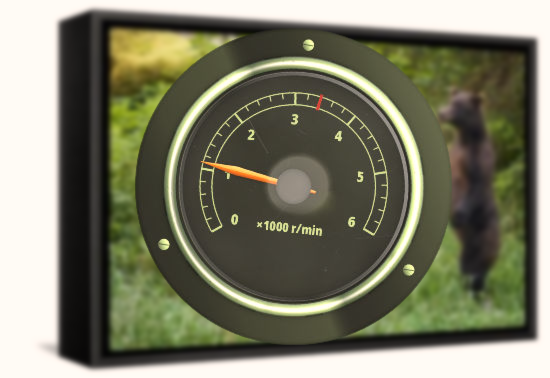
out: 1100rpm
